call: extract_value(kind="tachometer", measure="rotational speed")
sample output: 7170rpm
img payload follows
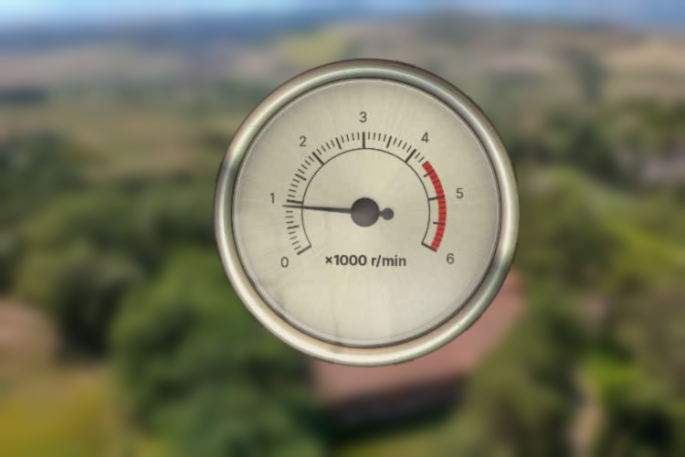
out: 900rpm
